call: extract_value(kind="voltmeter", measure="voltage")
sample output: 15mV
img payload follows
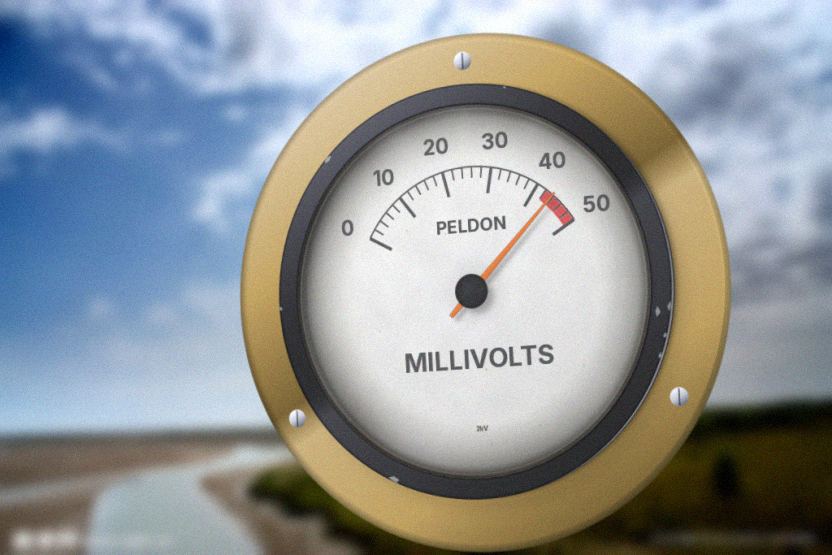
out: 44mV
